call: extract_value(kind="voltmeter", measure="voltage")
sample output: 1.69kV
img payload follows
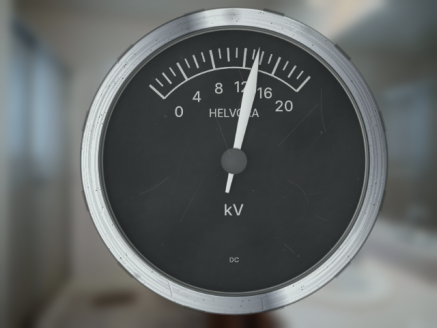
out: 13.5kV
